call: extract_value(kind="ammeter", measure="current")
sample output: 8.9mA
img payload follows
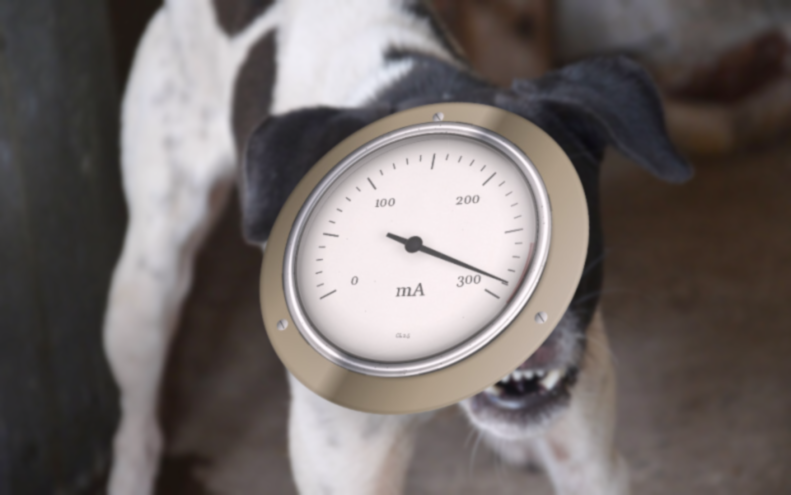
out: 290mA
